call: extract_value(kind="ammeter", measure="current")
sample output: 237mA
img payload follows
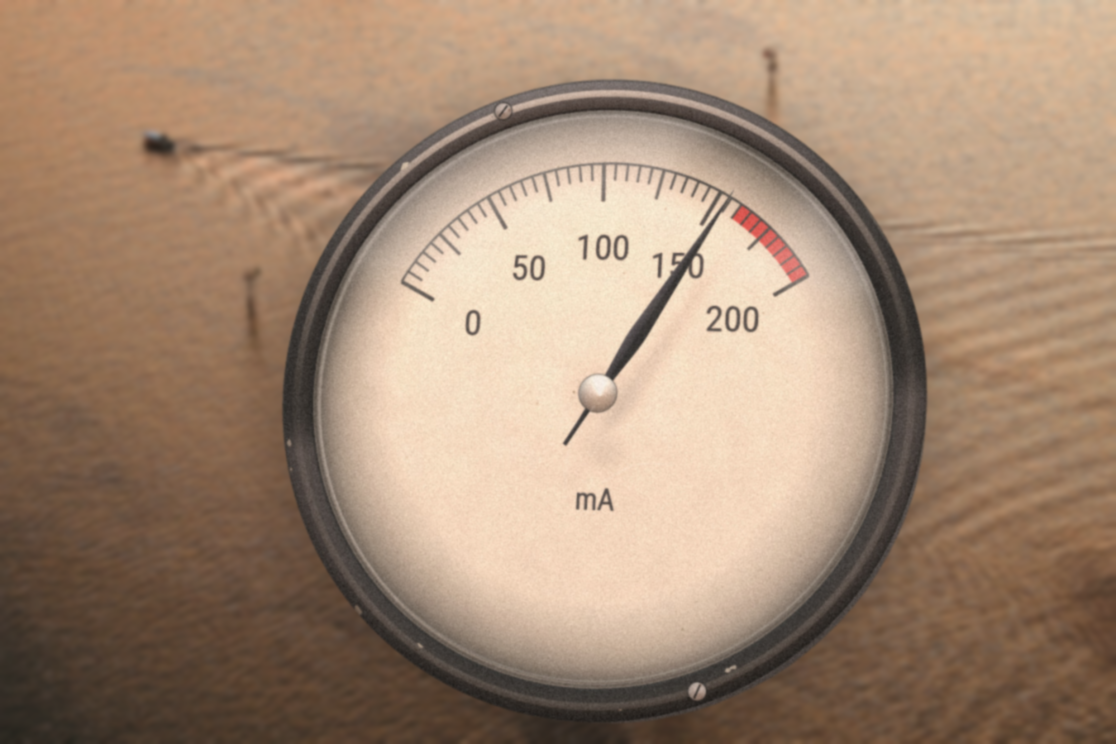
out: 155mA
